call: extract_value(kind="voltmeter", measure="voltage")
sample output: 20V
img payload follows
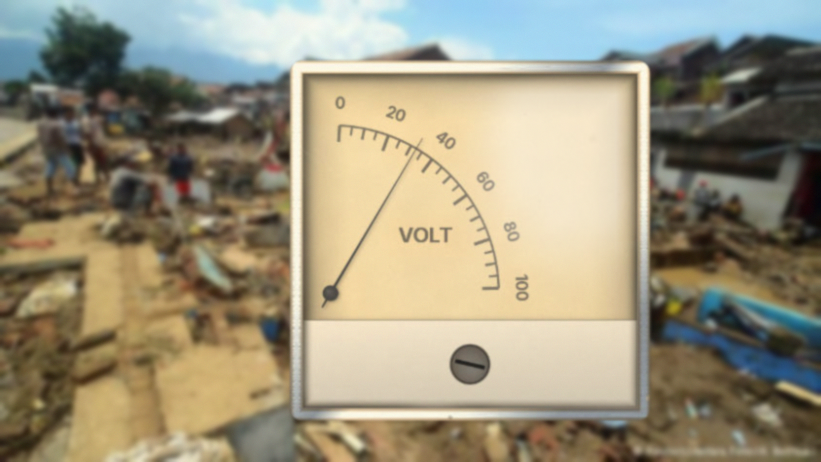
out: 32.5V
